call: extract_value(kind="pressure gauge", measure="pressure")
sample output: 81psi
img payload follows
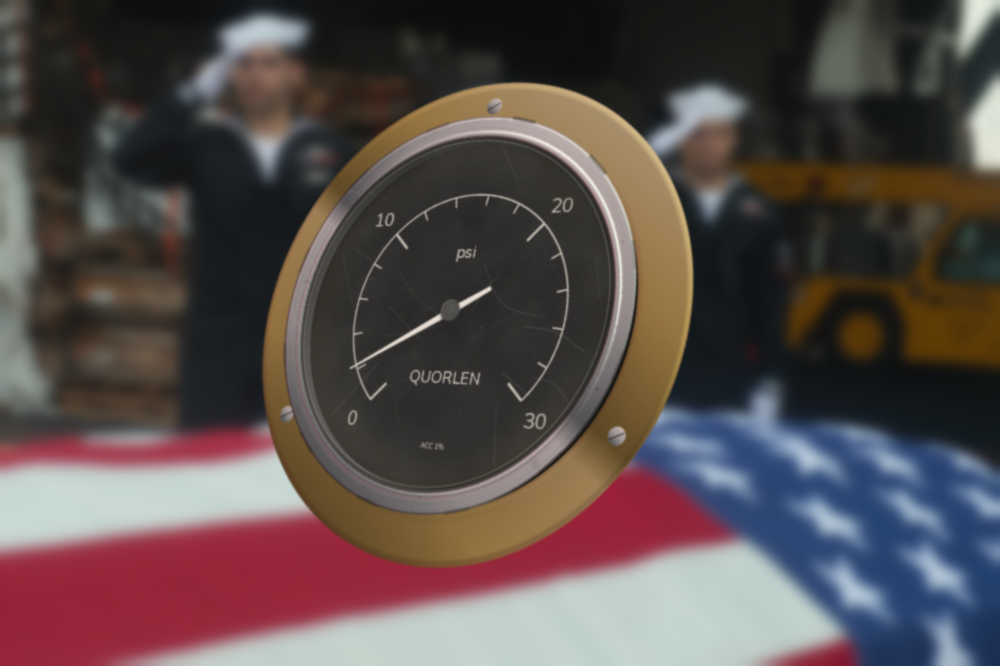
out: 2psi
